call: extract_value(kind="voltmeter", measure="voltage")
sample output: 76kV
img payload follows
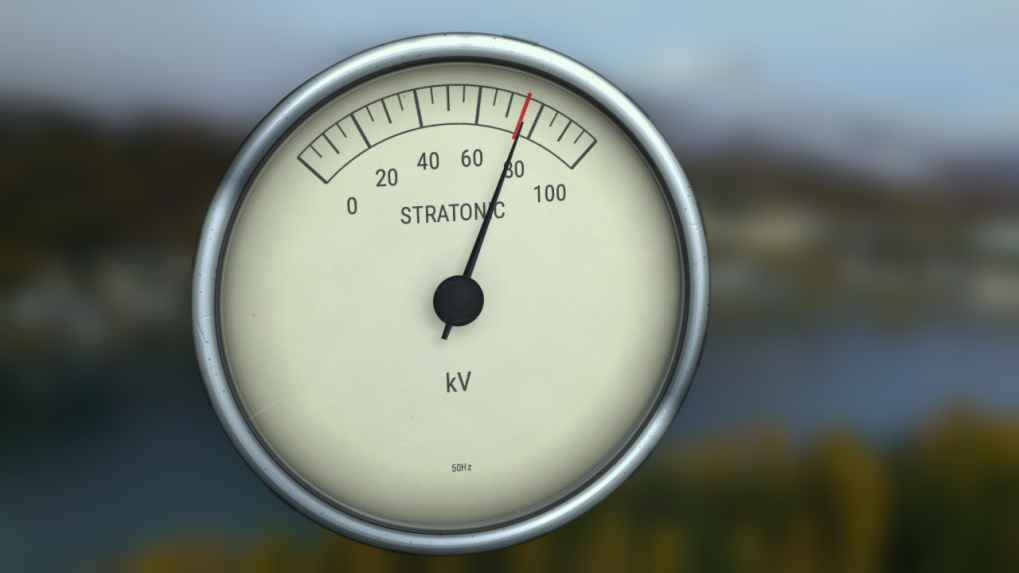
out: 75kV
